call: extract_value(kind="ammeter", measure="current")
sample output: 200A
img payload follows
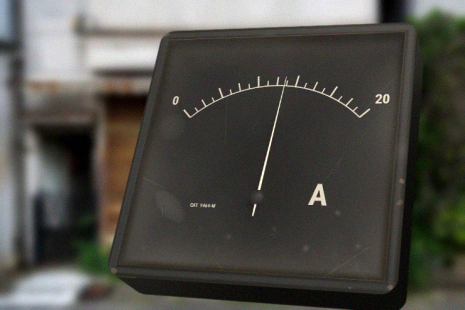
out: 11A
